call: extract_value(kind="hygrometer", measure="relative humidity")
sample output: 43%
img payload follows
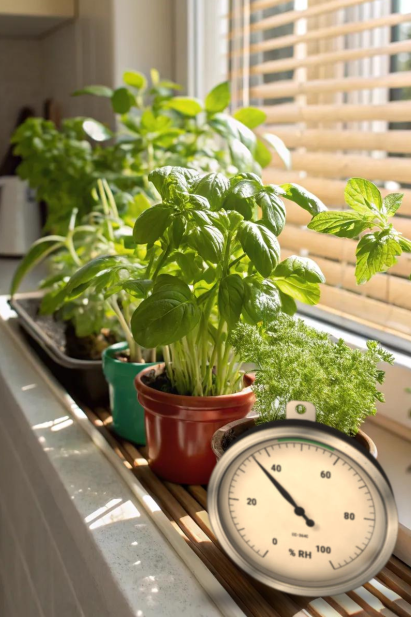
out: 36%
